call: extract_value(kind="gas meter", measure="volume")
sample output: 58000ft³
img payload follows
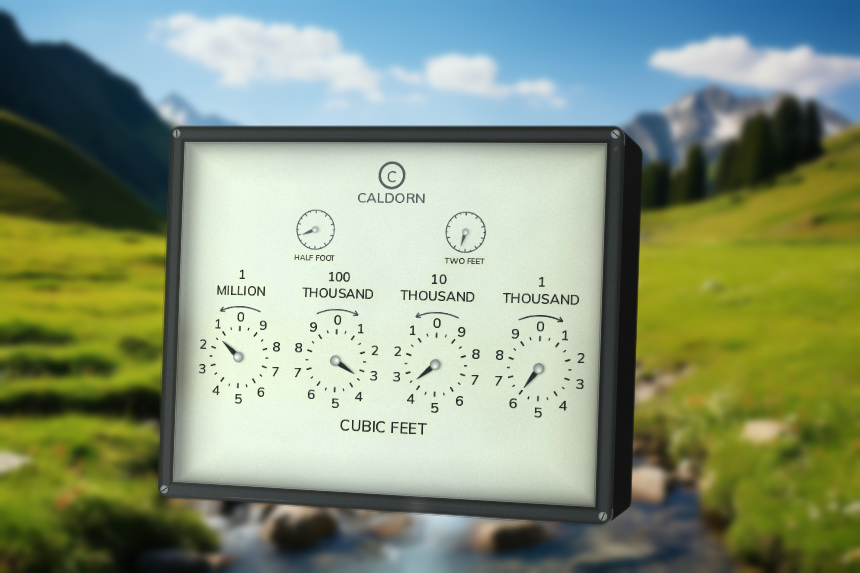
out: 133600ft³
